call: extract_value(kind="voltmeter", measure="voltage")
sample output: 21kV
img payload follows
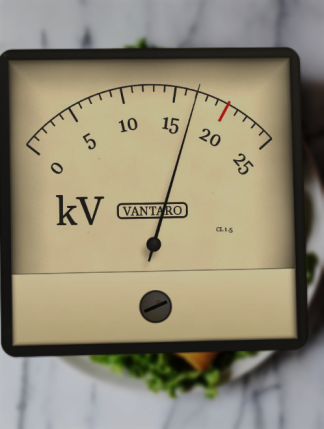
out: 17kV
